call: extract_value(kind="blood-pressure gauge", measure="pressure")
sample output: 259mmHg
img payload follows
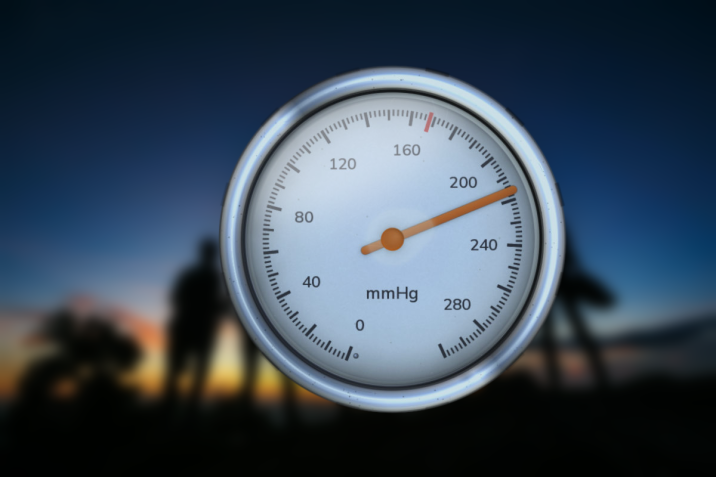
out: 216mmHg
